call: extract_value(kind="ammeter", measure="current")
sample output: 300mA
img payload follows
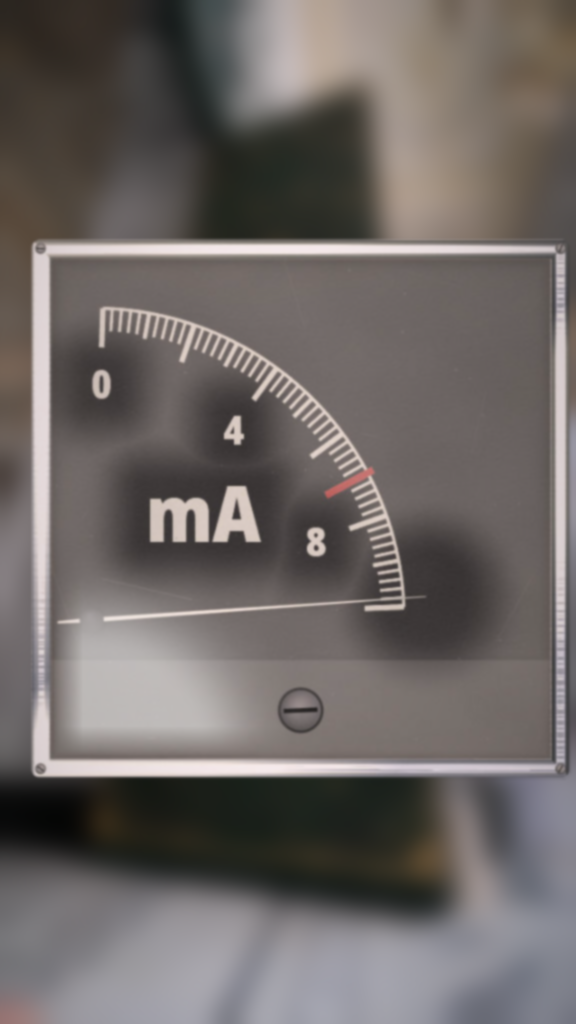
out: 9.8mA
